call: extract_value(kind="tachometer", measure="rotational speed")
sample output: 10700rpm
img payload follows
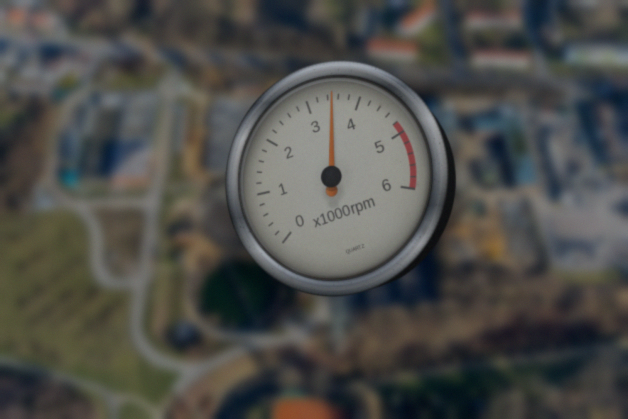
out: 3500rpm
